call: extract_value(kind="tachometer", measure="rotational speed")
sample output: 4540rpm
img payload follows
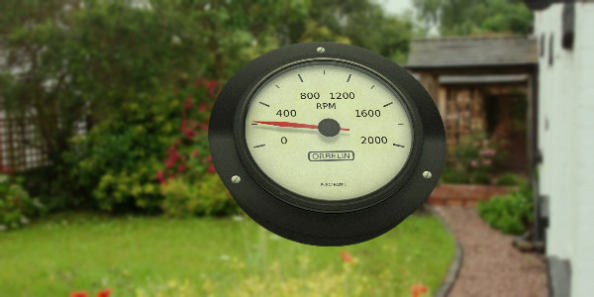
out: 200rpm
